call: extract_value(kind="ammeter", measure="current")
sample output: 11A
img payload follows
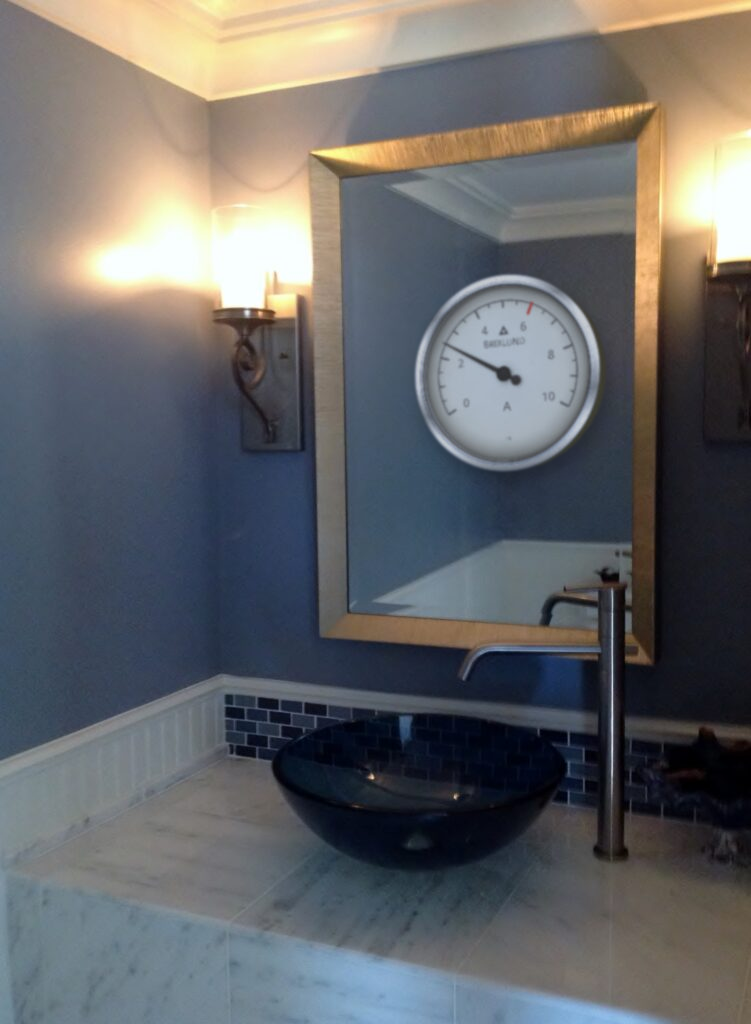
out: 2.5A
